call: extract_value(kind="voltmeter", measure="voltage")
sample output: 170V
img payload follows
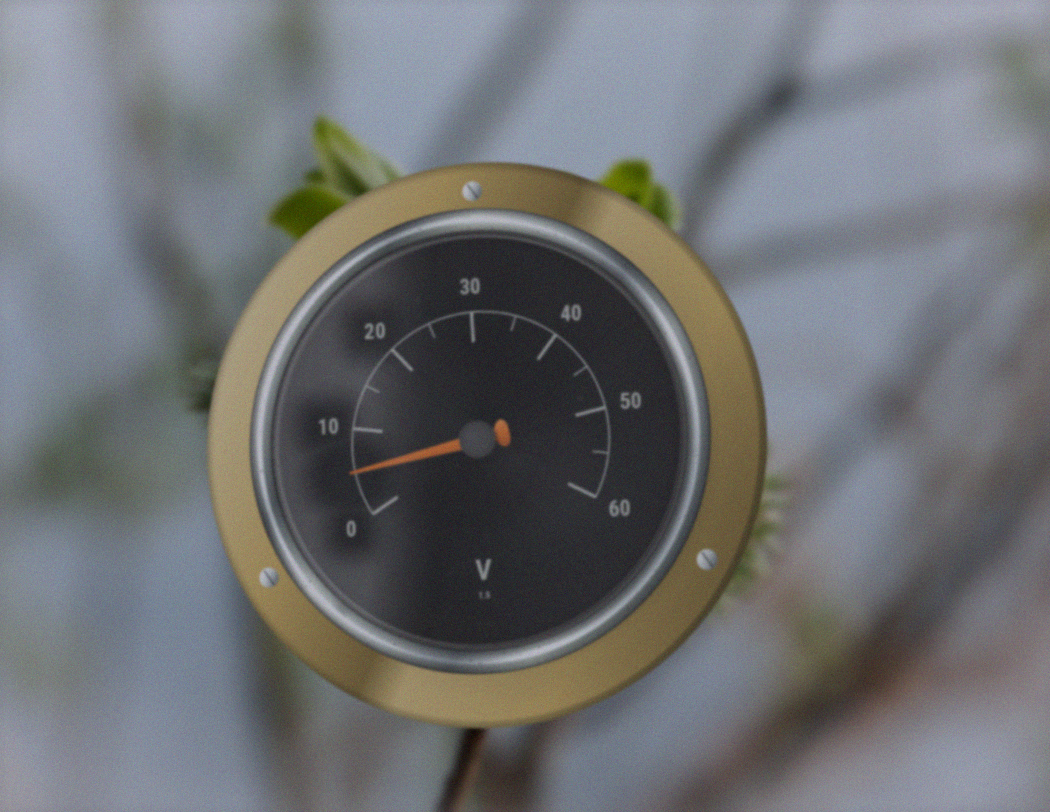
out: 5V
